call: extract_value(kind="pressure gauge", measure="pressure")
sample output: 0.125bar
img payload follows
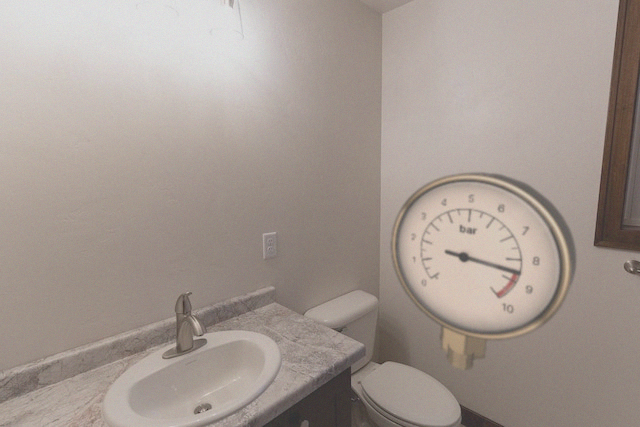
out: 8.5bar
